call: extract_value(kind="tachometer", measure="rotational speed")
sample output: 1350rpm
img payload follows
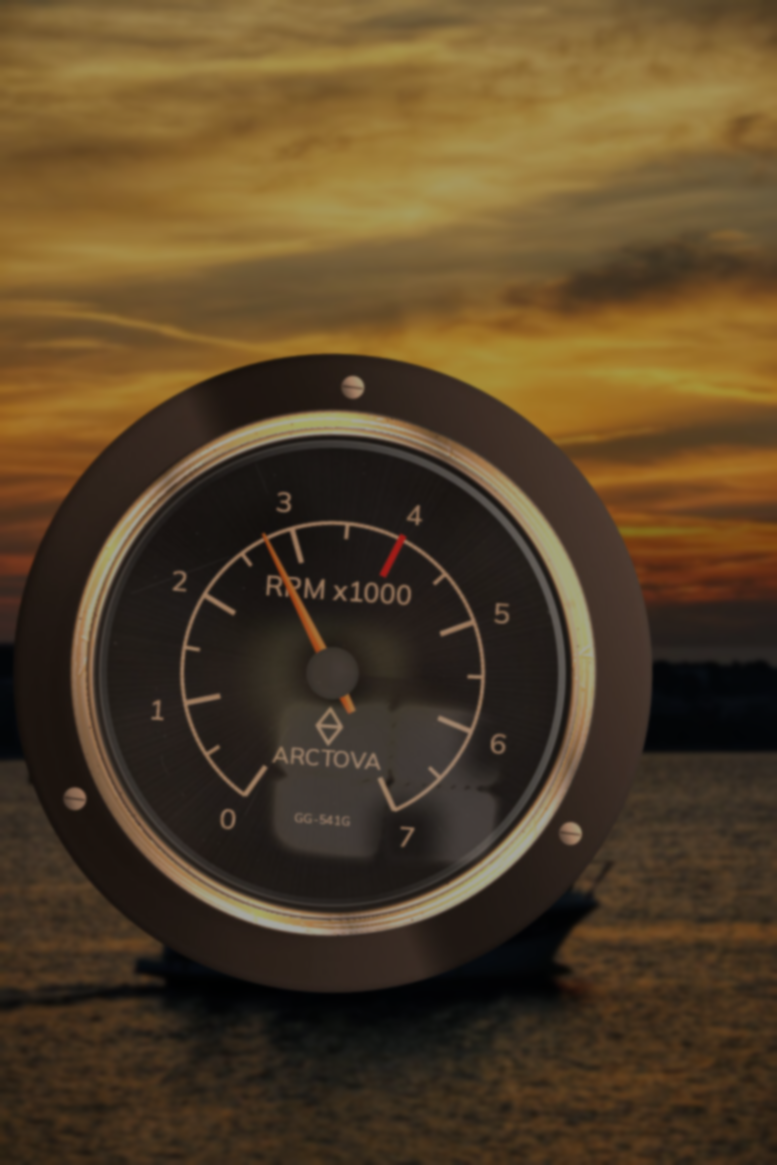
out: 2750rpm
